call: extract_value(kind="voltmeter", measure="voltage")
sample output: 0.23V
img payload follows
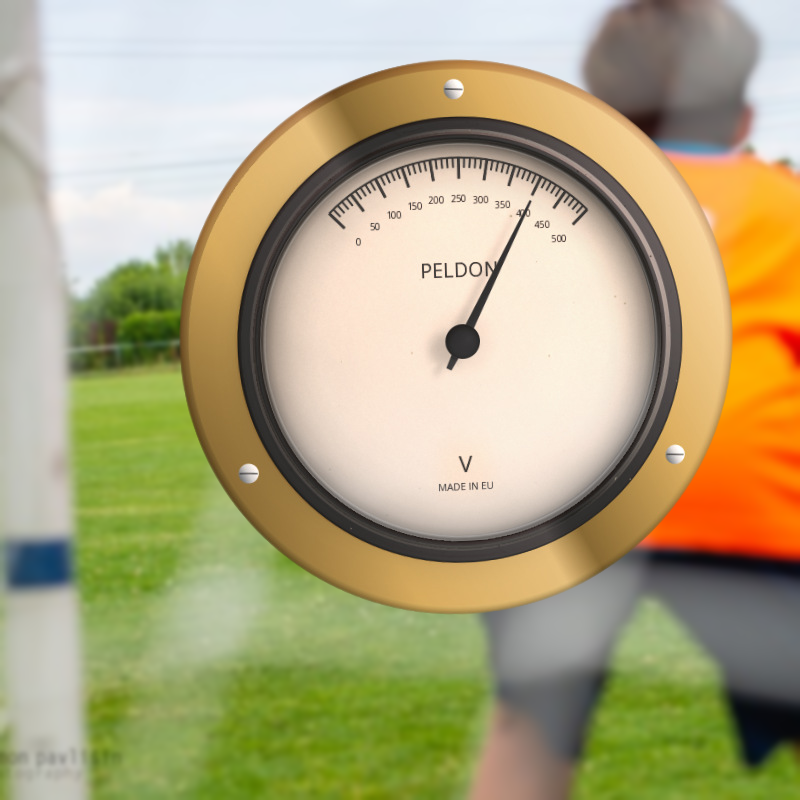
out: 400V
